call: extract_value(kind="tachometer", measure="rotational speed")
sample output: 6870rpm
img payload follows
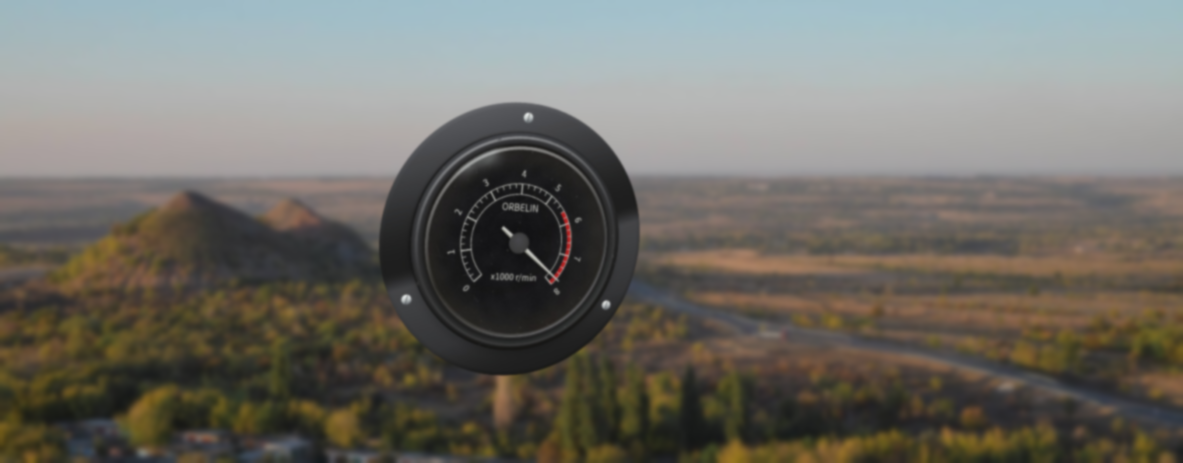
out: 7800rpm
